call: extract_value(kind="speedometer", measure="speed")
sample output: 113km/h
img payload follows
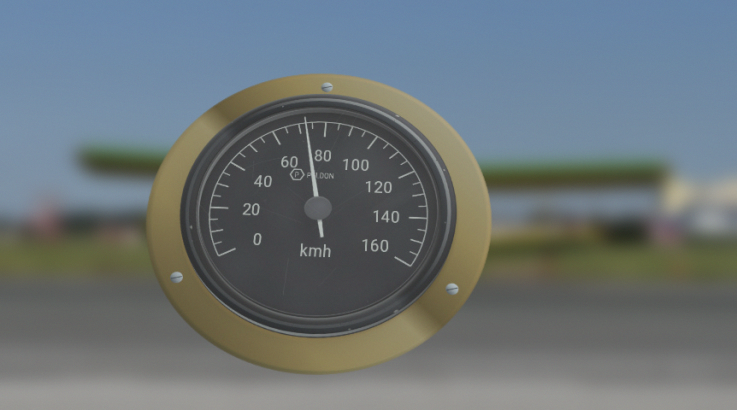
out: 72.5km/h
